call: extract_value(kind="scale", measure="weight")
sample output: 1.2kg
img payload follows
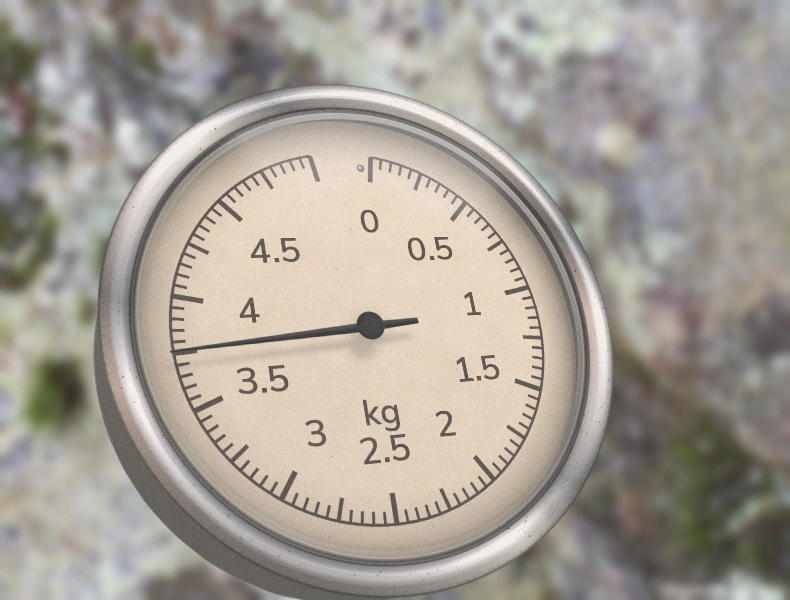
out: 3.75kg
